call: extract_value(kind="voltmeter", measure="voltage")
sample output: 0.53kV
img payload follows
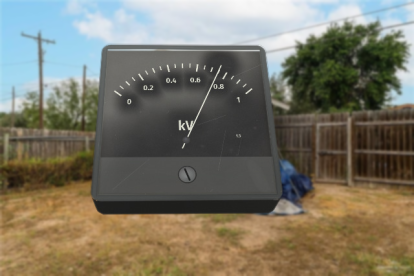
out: 0.75kV
